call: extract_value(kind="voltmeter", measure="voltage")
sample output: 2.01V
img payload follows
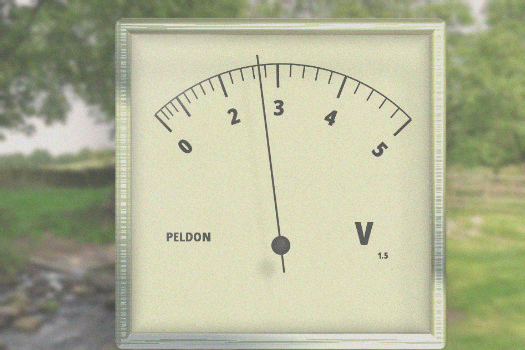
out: 2.7V
